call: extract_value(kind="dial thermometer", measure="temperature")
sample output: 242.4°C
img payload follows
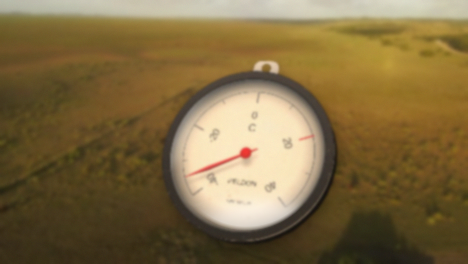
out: -35°C
